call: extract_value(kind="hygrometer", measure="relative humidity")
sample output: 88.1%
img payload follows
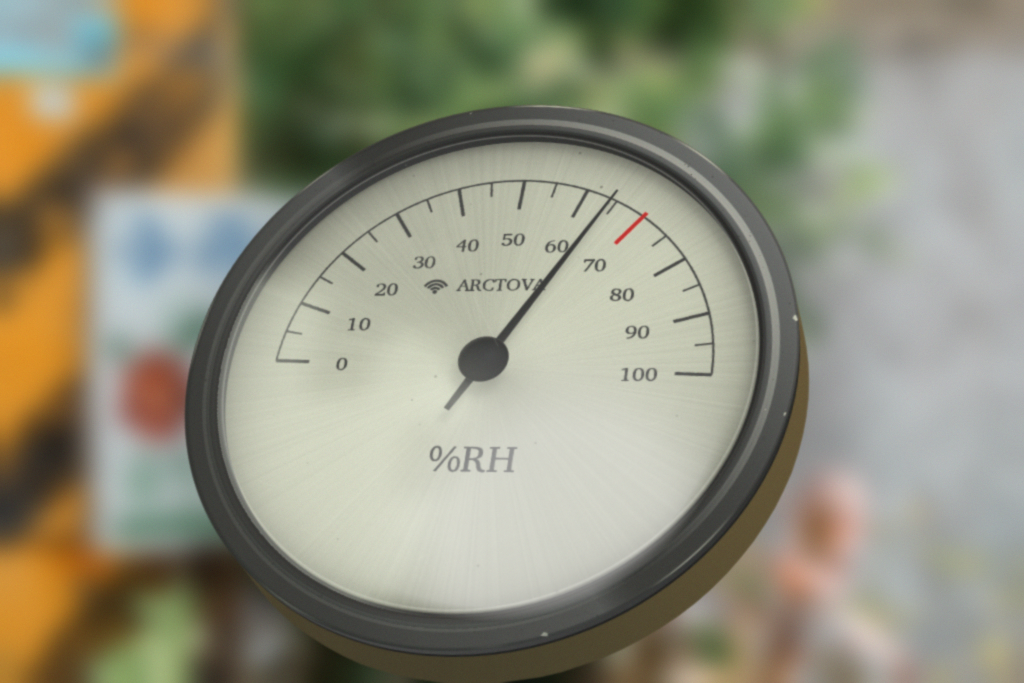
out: 65%
